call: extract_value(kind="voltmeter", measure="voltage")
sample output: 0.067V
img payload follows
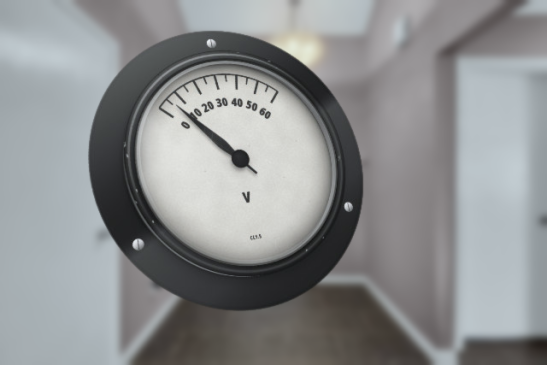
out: 5V
